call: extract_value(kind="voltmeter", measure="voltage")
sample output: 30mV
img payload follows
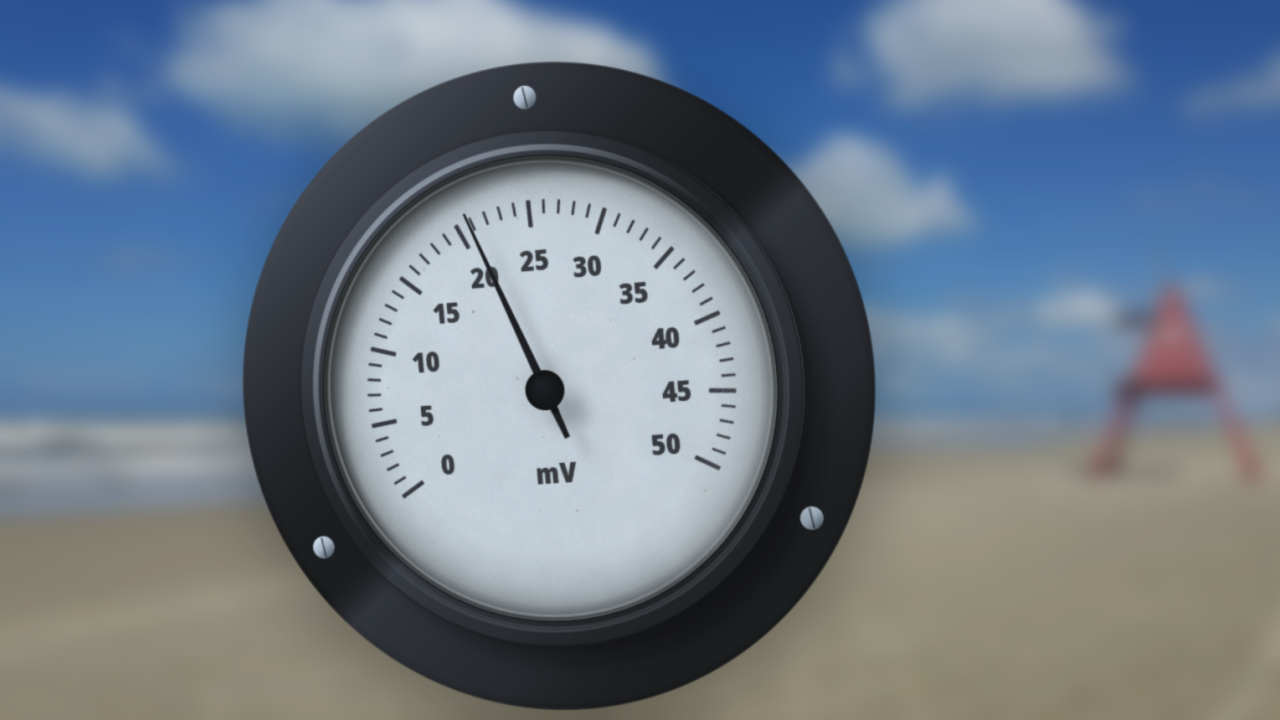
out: 21mV
